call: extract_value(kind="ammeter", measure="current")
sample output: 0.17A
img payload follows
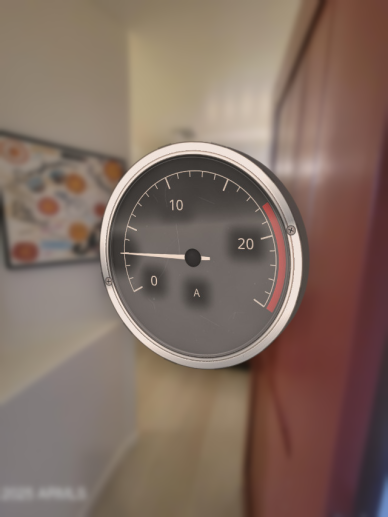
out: 3A
